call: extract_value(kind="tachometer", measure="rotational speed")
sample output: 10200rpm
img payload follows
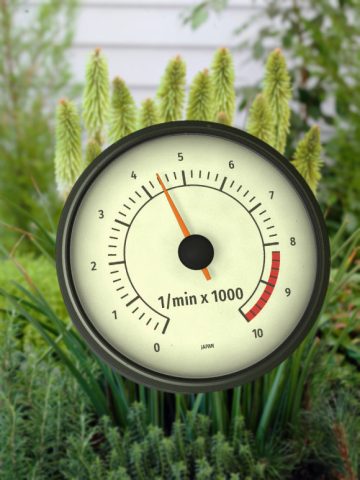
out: 4400rpm
